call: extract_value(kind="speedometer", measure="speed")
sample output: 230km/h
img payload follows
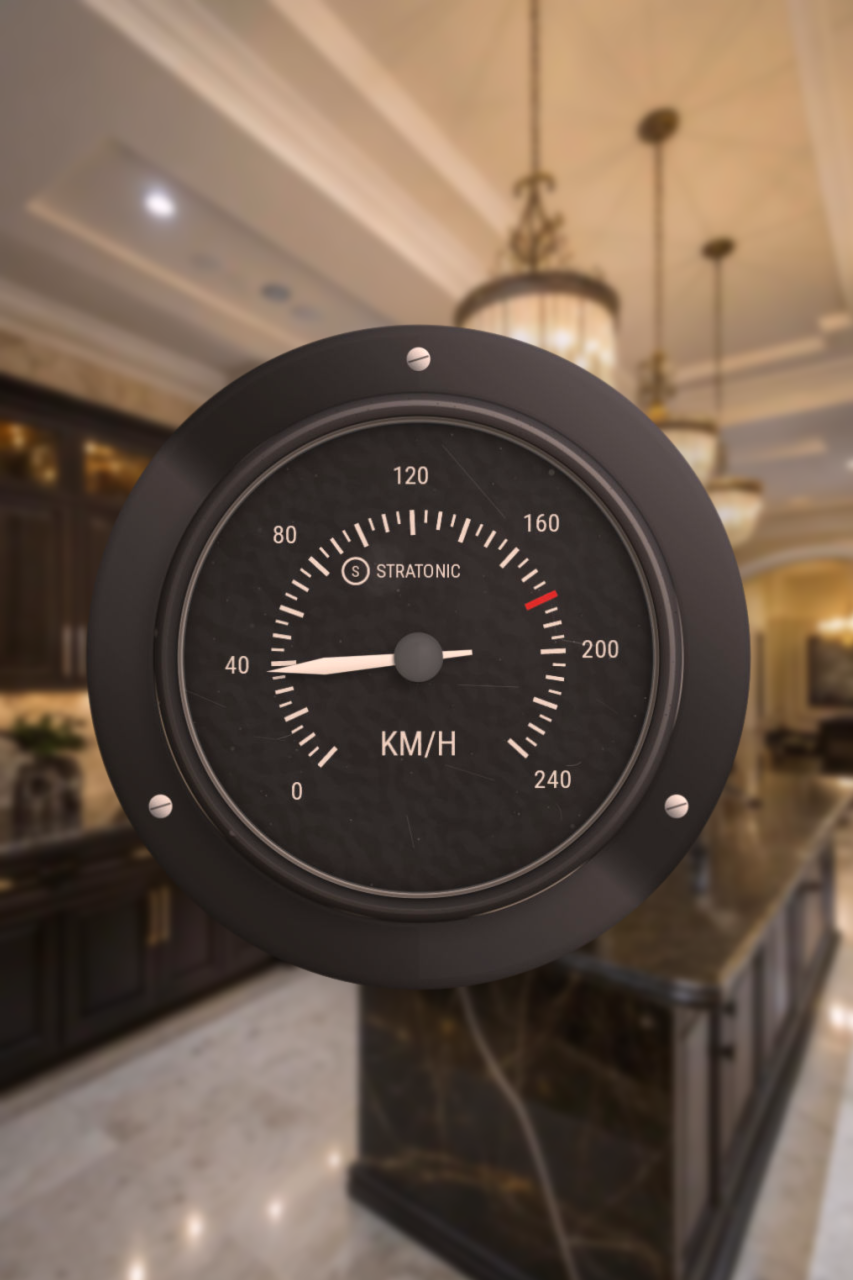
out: 37.5km/h
